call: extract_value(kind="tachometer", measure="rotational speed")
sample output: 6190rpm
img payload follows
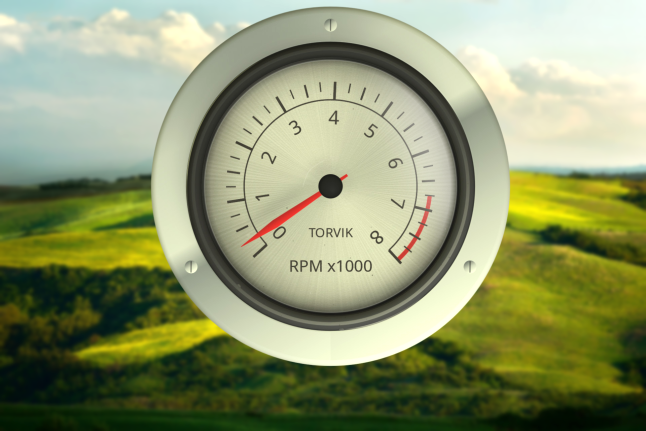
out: 250rpm
